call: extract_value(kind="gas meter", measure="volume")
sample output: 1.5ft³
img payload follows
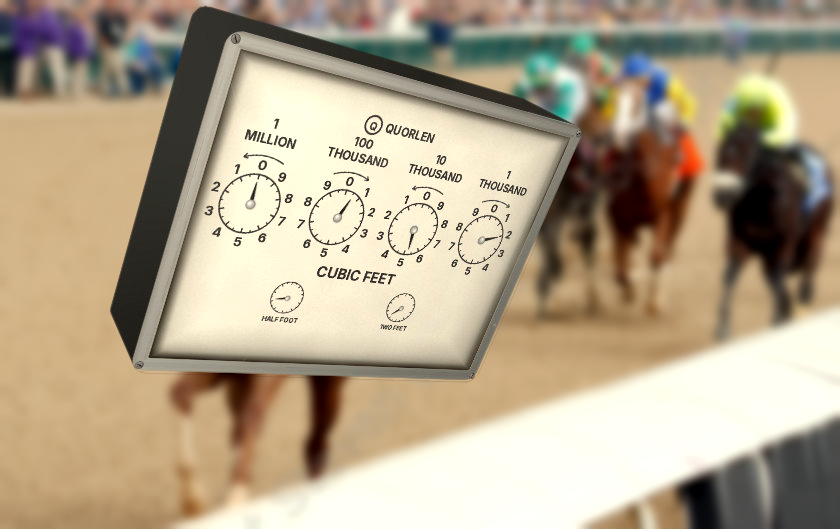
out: 5200ft³
